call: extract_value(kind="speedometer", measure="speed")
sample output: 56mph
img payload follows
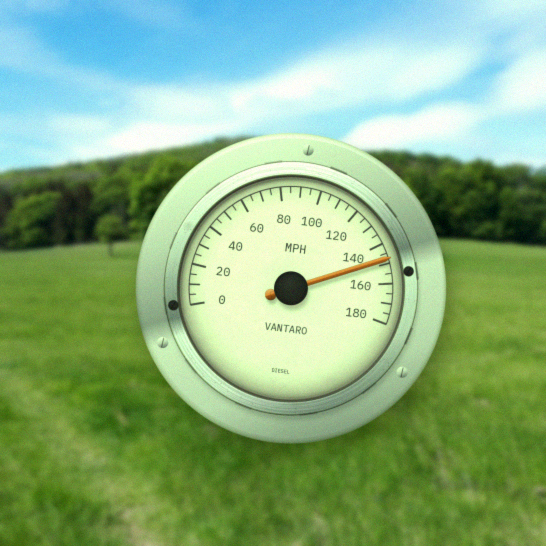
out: 147.5mph
